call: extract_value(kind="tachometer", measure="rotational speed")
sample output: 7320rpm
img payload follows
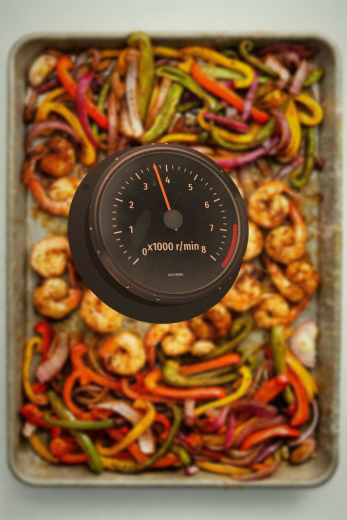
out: 3600rpm
